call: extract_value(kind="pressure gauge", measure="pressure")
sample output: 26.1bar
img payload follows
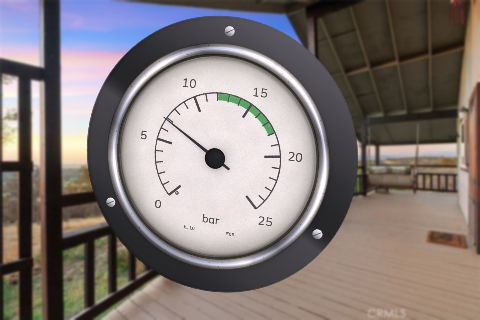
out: 7bar
